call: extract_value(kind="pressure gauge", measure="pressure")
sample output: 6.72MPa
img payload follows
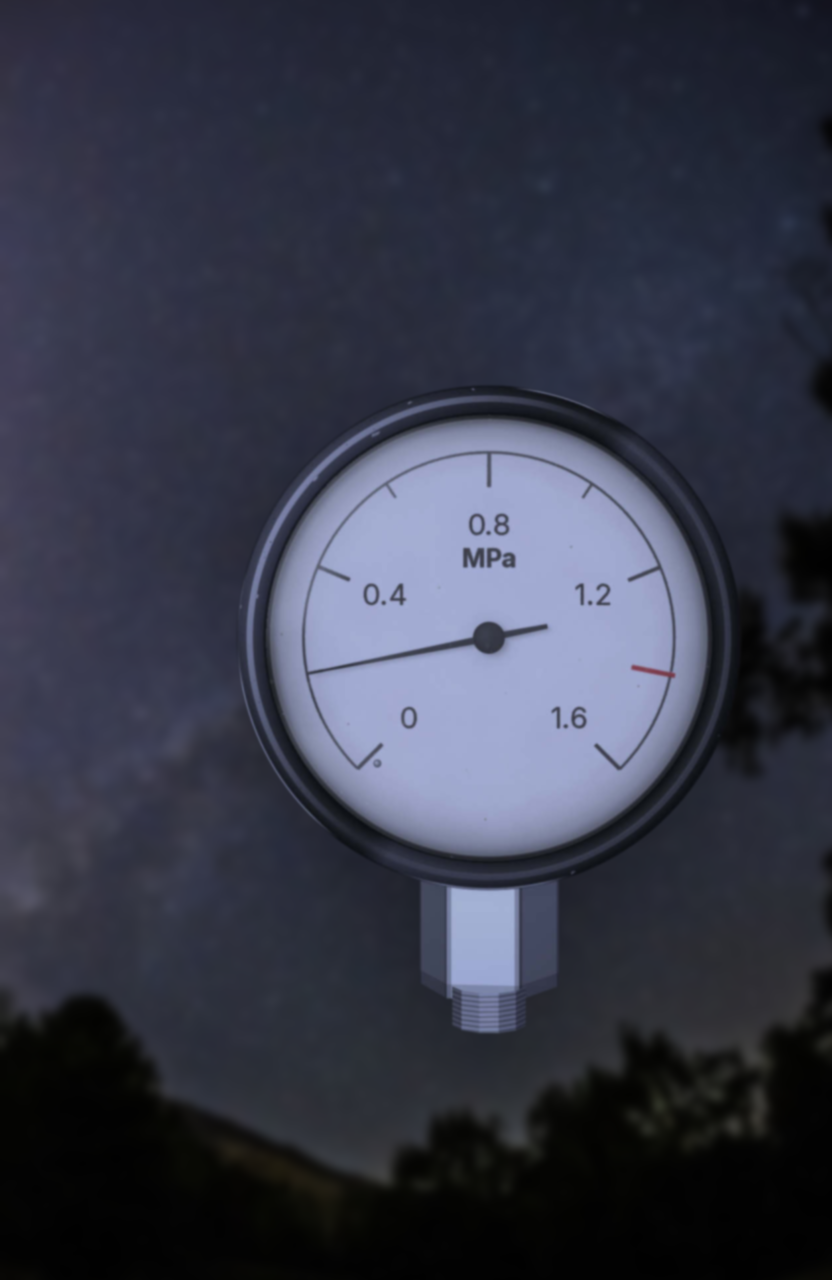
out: 0.2MPa
